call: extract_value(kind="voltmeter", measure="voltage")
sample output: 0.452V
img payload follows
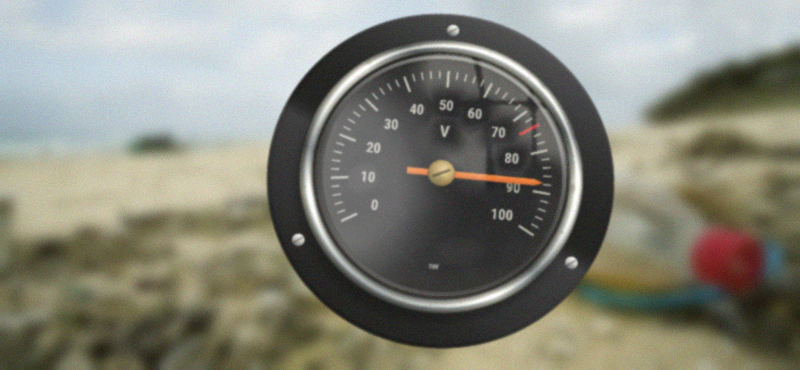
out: 88V
